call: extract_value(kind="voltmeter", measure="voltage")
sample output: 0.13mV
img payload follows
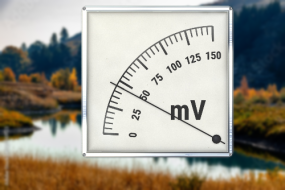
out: 45mV
